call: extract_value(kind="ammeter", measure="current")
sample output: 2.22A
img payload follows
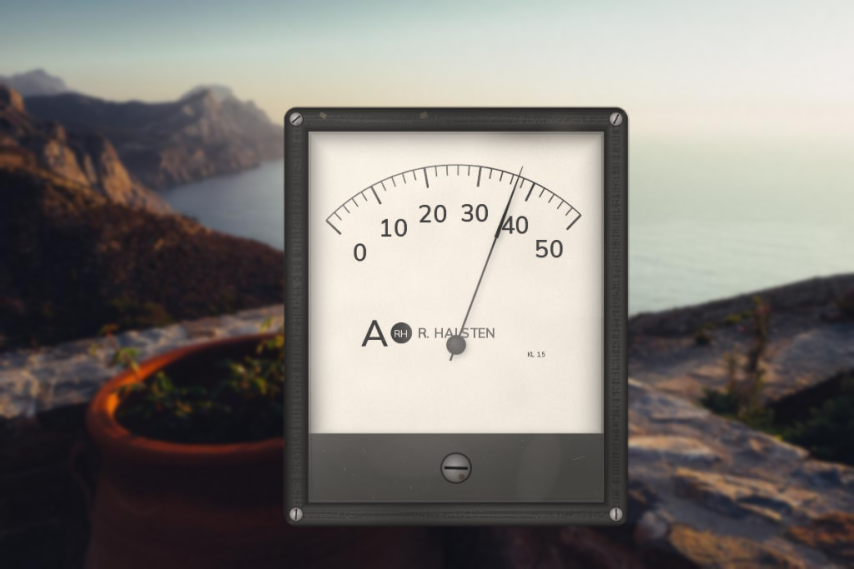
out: 37A
